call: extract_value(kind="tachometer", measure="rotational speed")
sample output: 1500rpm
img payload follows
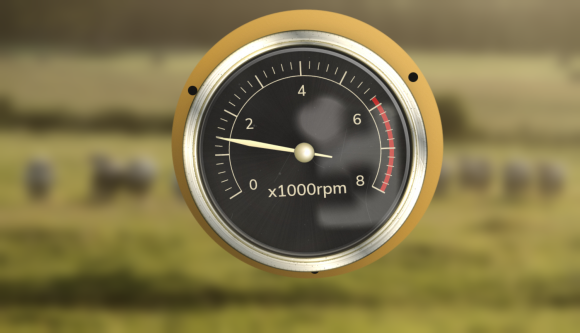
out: 1400rpm
